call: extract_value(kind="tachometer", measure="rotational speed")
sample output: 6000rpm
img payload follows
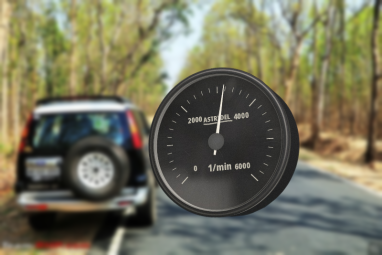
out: 3200rpm
